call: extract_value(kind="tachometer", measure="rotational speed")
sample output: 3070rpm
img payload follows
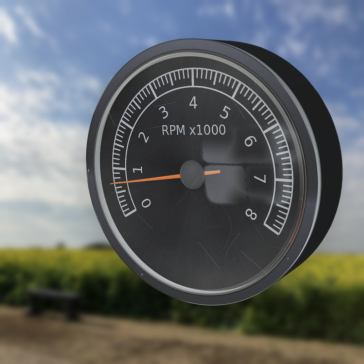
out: 700rpm
